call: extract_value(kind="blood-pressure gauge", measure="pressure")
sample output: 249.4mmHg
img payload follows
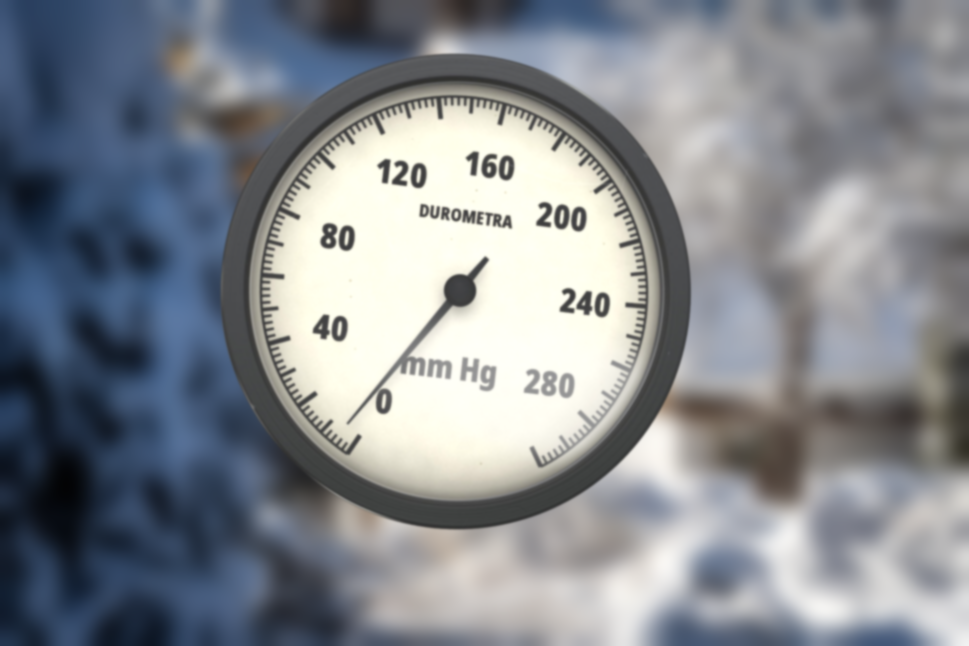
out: 6mmHg
